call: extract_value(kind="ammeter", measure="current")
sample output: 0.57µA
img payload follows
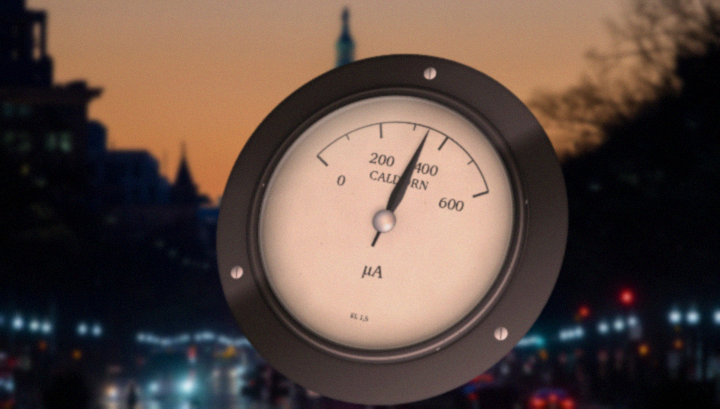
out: 350µA
